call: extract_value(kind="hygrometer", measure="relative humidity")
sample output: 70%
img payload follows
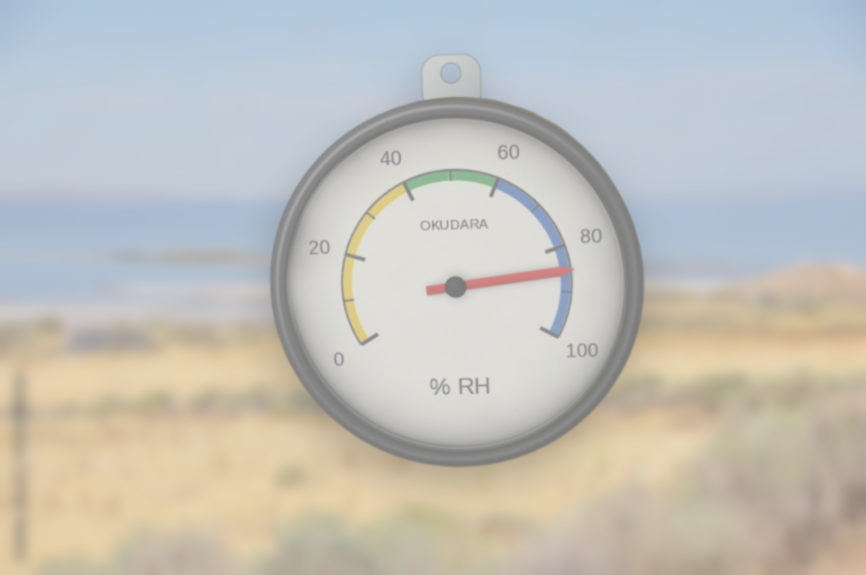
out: 85%
